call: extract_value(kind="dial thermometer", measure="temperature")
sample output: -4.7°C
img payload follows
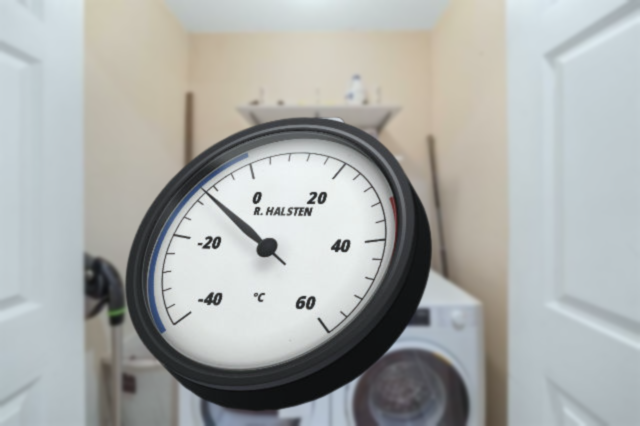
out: -10°C
